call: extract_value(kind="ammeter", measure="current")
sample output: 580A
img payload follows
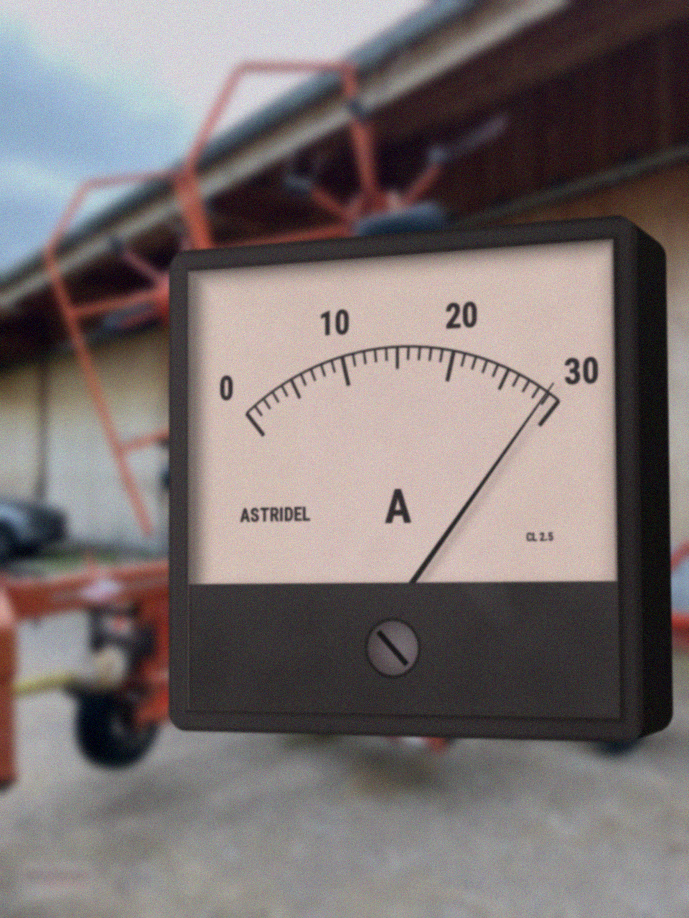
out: 29A
